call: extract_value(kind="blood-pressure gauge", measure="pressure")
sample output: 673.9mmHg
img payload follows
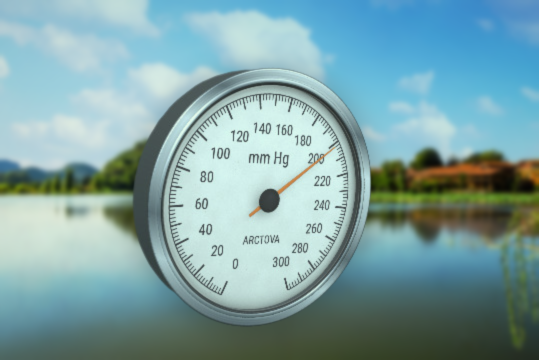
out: 200mmHg
